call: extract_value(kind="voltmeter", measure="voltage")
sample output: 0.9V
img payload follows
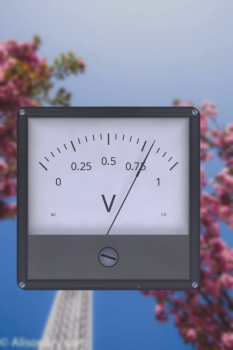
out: 0.8V
